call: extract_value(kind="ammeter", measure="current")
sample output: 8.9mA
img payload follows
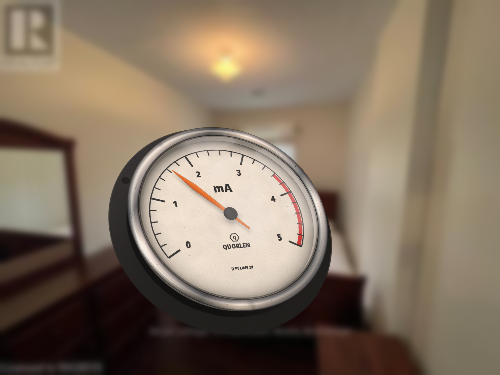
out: 1.6mA
